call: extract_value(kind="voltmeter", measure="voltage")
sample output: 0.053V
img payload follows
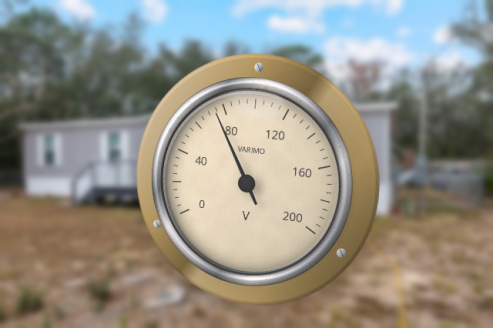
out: 75V
